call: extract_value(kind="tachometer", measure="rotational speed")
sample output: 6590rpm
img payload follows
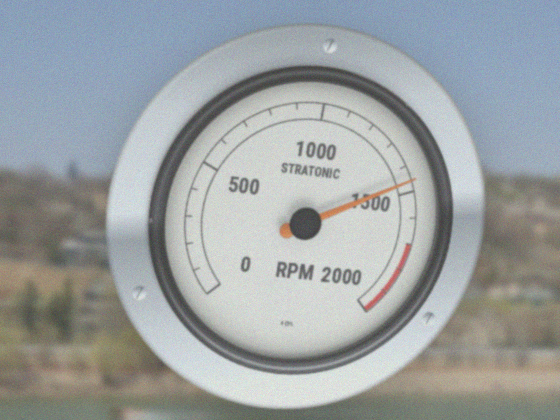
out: 1450rpm
